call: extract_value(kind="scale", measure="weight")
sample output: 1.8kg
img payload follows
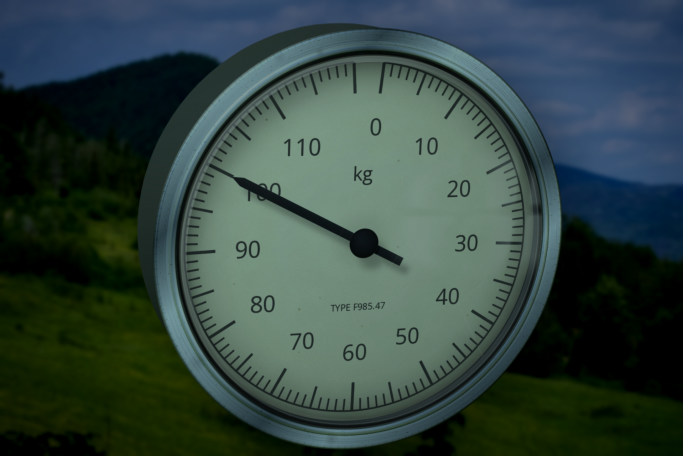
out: 100kg
